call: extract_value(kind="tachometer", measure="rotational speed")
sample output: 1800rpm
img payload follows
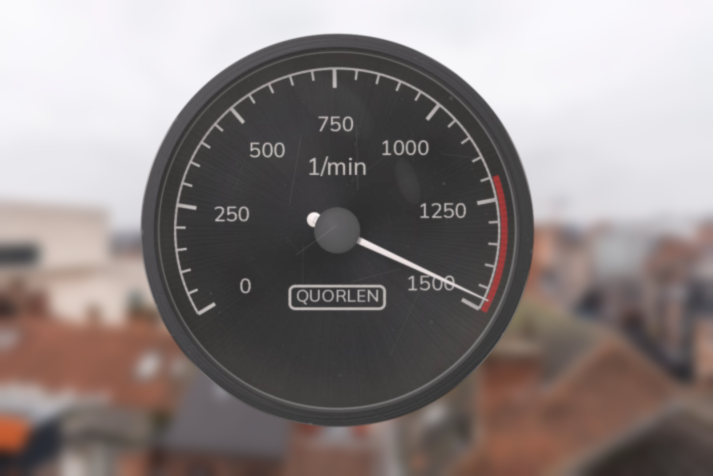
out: 1475rpm
